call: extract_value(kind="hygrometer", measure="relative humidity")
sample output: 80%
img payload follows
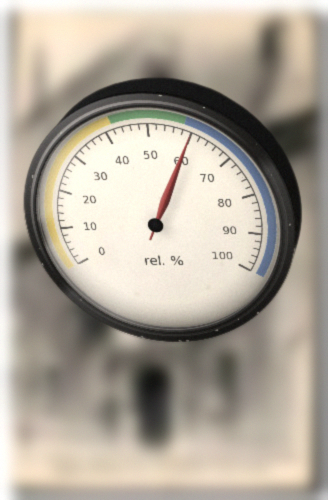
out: 60%
